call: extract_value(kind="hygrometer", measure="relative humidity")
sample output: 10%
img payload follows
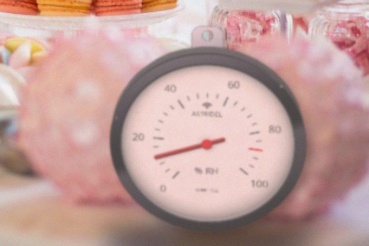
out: 12%
